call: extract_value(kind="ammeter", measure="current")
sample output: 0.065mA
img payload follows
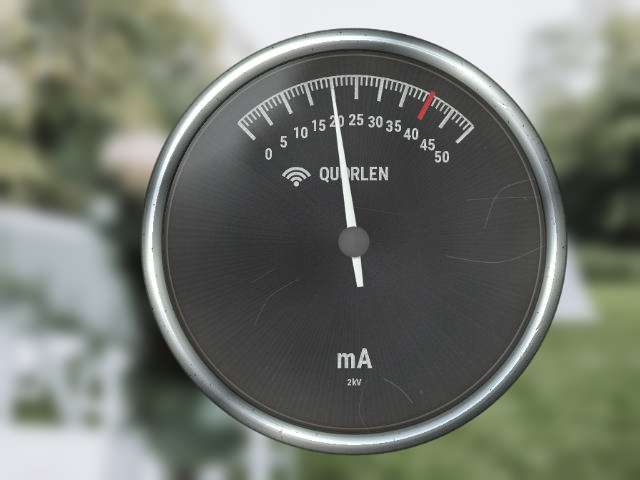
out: 20mA
